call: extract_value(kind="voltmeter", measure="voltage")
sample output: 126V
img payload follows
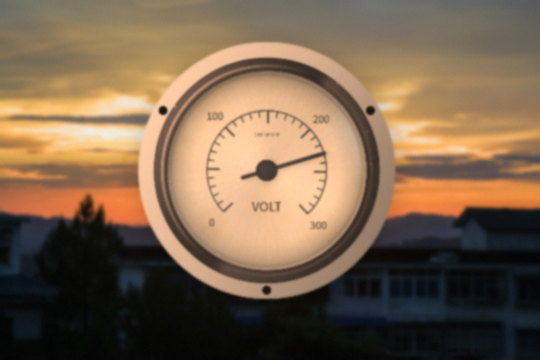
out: 230V
